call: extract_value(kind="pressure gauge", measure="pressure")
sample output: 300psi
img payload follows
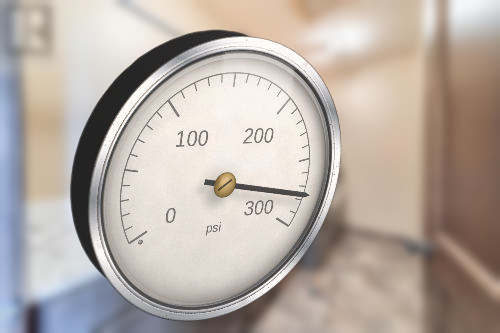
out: 275psi
